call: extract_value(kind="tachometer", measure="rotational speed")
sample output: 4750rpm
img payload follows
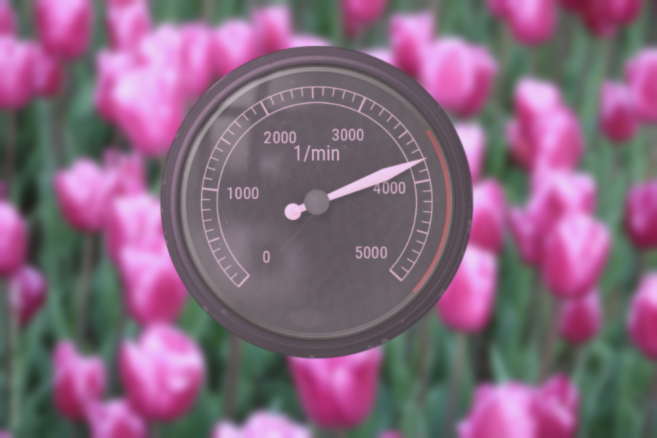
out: 3800rpm
